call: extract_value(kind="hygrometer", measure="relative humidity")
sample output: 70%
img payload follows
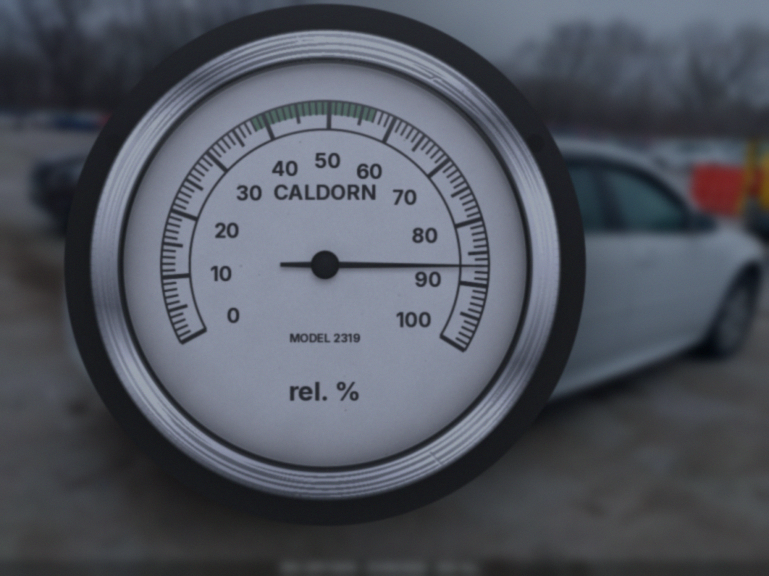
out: 87%
